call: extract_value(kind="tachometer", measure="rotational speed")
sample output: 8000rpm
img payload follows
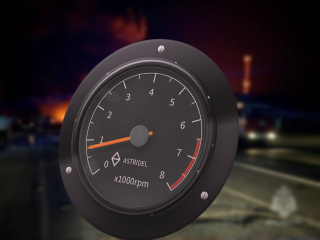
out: 750rpm
